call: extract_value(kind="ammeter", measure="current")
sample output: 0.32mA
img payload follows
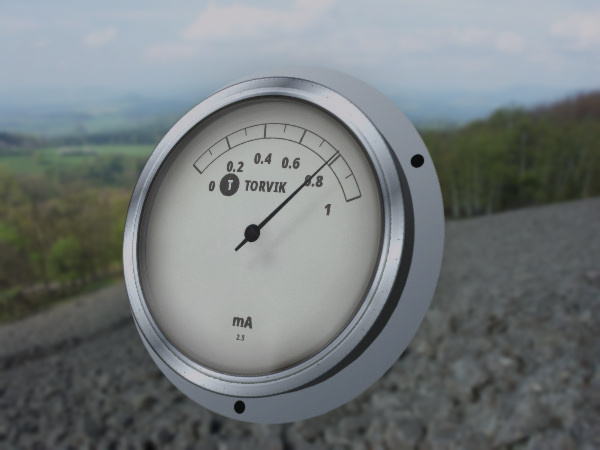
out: 0.8mA
